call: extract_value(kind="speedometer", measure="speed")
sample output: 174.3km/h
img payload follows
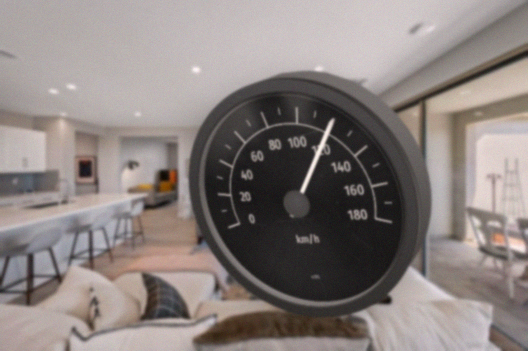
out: 120km/h
